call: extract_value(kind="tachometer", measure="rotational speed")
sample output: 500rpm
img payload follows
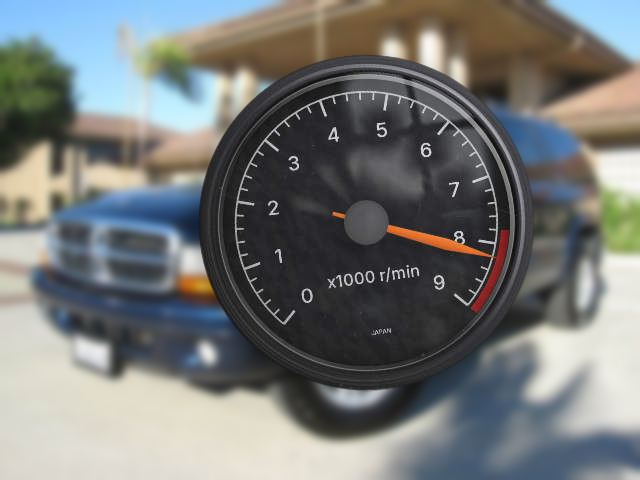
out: 8200rpm
